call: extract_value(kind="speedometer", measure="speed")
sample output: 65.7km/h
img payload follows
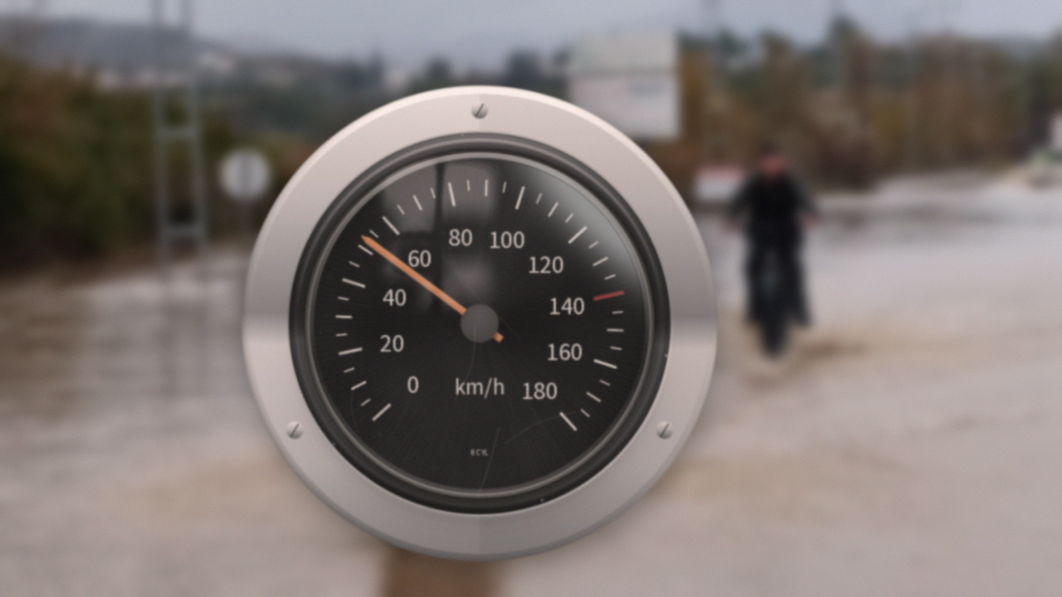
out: 52.5km/h
